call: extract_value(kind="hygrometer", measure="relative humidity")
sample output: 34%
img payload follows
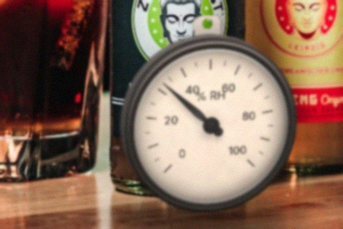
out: 32.5%
